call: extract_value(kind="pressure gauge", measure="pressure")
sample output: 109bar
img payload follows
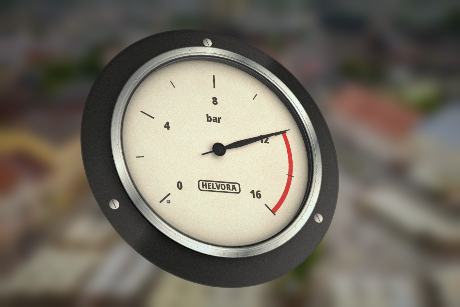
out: 12bar
